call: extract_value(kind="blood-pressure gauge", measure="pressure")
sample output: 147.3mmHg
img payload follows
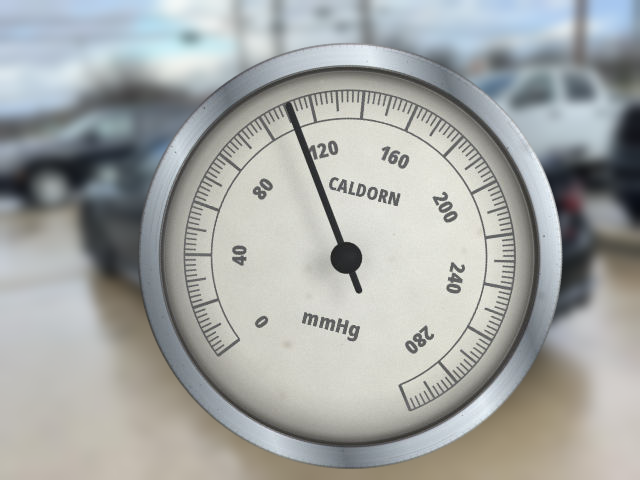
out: 112mmHg
